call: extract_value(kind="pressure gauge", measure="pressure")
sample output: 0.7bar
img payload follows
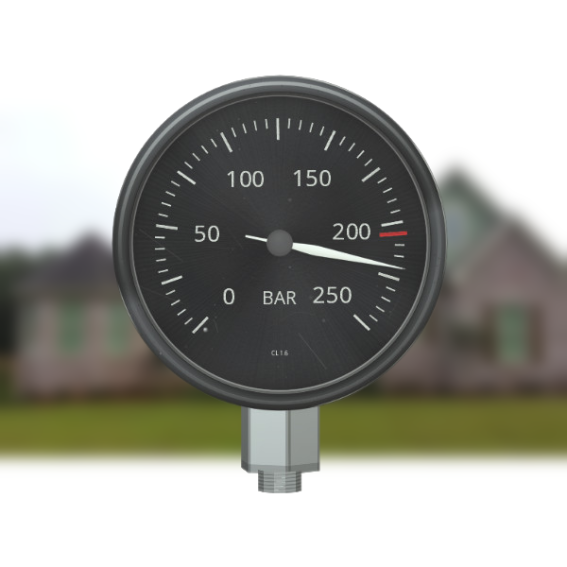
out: 220bar
